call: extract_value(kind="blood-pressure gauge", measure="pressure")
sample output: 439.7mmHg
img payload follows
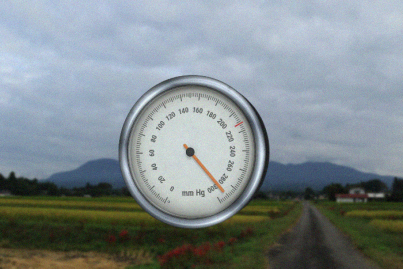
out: 290mmHg
